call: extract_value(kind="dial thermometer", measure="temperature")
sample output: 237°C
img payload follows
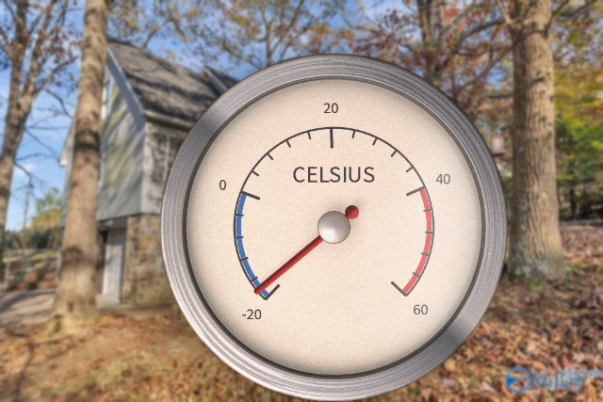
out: -18°C
